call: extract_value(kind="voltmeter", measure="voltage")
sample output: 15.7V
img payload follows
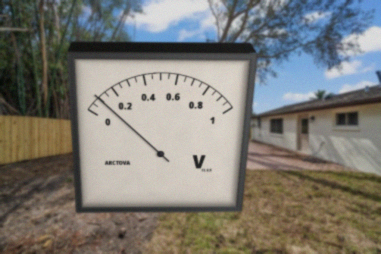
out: 0.1V
